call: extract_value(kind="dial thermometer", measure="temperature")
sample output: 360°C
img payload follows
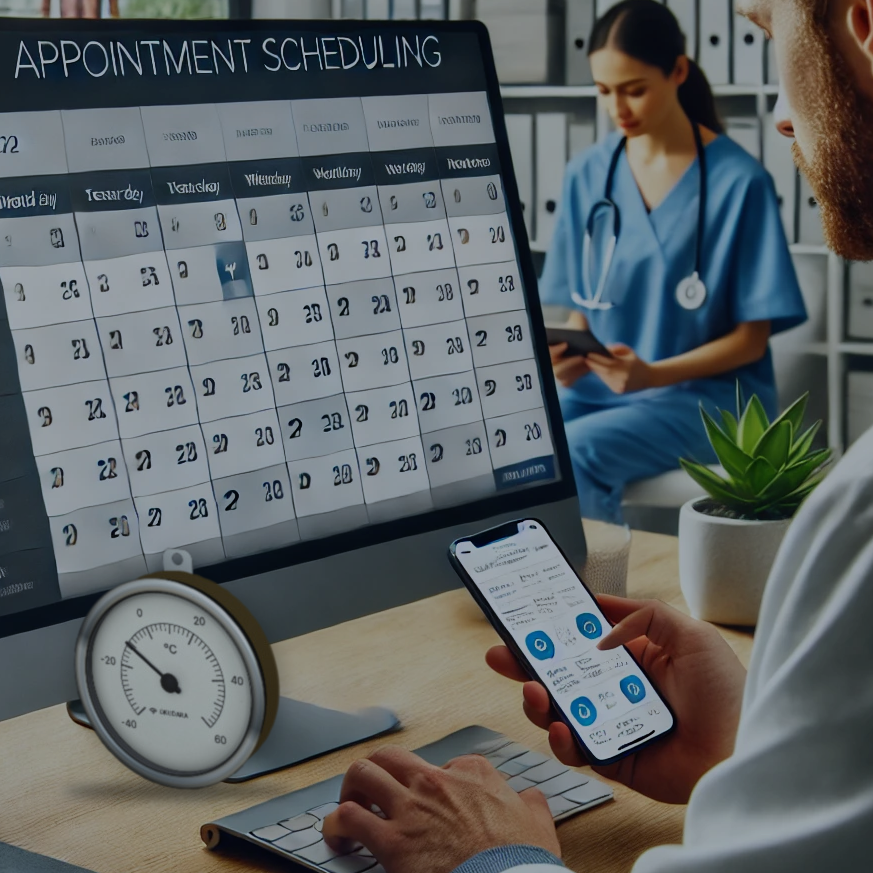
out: -10°C
